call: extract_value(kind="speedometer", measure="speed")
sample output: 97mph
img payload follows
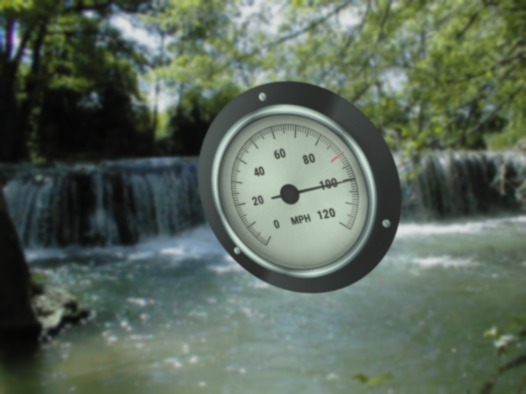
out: 100mph
